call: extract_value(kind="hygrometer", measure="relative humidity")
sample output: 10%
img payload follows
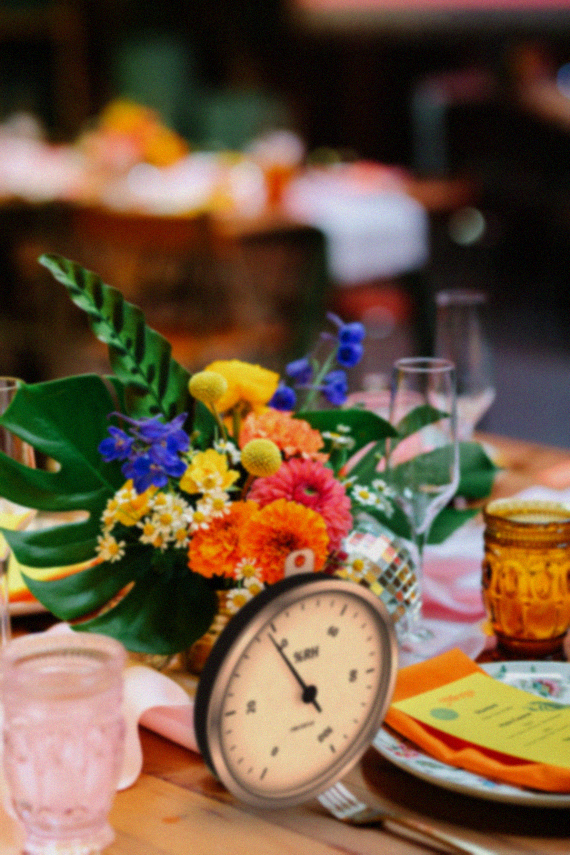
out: 38%
